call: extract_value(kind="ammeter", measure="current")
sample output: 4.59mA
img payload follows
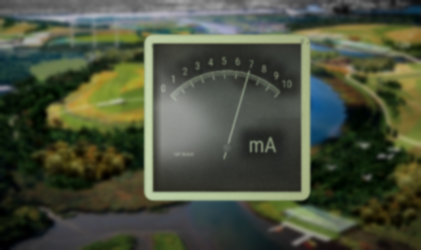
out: 7mA
